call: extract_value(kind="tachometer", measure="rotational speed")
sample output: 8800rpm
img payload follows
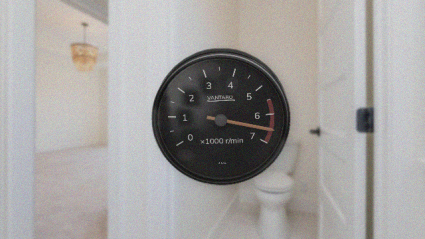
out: 6500rpm
